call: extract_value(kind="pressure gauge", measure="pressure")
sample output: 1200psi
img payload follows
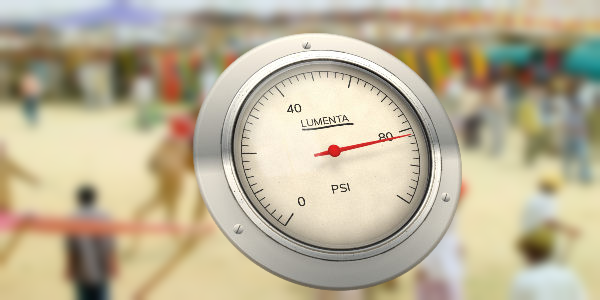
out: 82psi
